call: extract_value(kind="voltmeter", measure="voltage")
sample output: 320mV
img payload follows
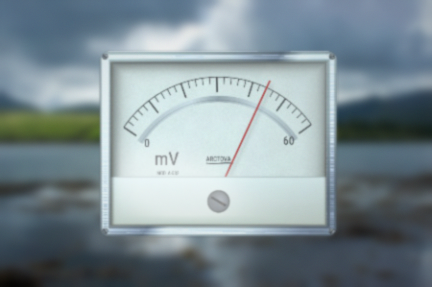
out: 44mV
